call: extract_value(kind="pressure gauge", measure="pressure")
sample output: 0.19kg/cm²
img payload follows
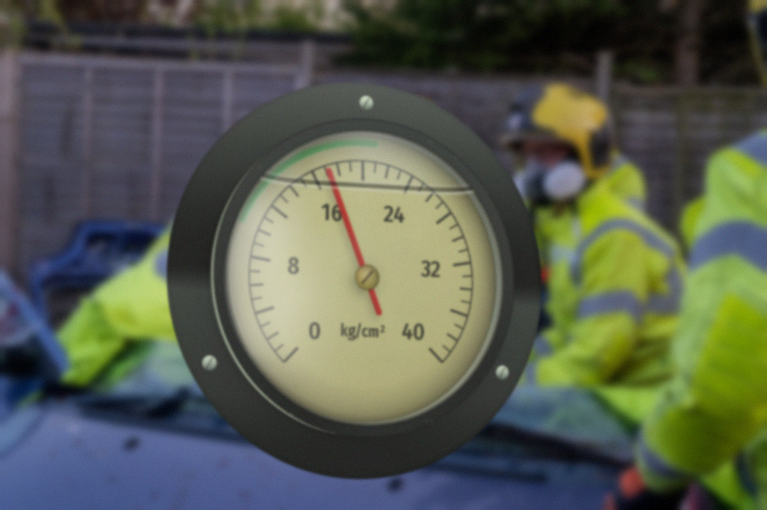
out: 17kg/cm²
